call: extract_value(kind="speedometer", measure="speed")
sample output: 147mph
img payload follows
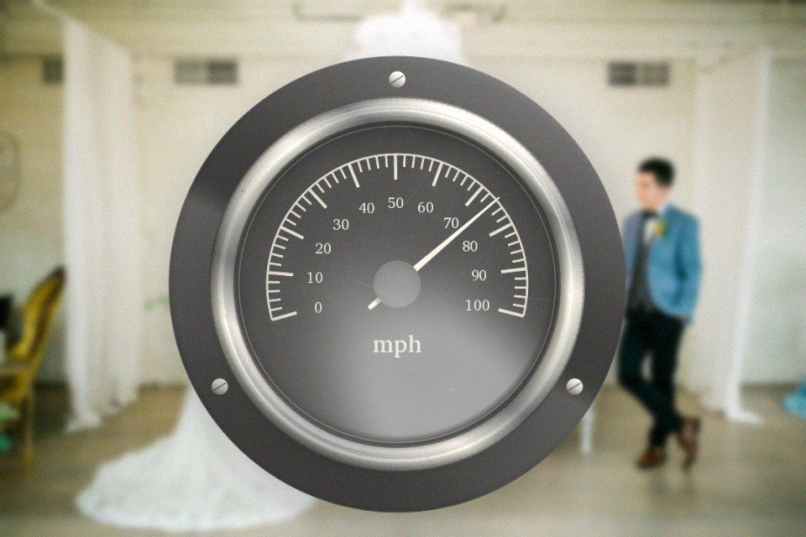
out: 74mph
